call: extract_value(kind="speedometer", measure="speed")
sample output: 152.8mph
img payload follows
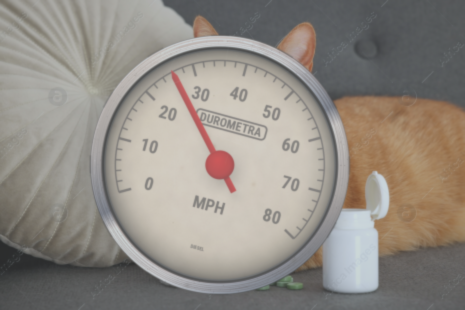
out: 26mph
